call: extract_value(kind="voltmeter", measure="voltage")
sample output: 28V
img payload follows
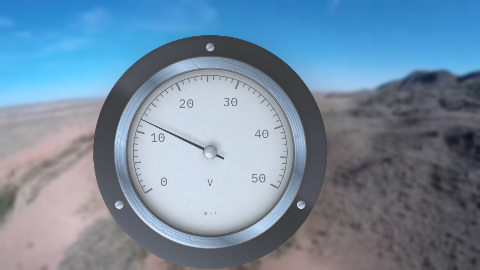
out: 12V
